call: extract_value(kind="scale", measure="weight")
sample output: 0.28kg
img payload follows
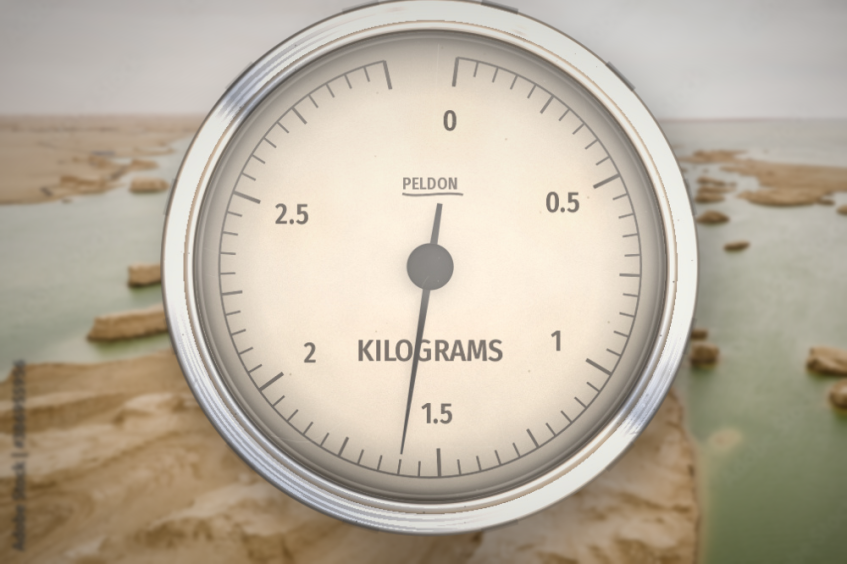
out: 1.6kg
